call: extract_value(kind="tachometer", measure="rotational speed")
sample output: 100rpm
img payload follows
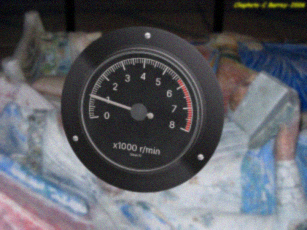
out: 1000rpm
